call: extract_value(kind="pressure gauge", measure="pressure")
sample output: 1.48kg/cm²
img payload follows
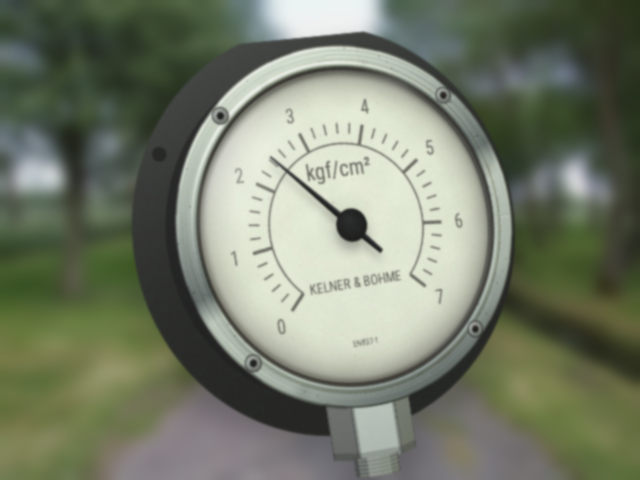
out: 2.4kg/cm²
